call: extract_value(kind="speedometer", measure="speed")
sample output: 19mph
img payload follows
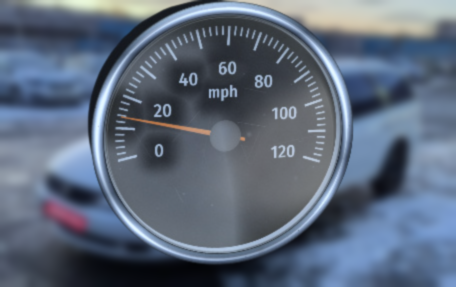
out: 14mph
